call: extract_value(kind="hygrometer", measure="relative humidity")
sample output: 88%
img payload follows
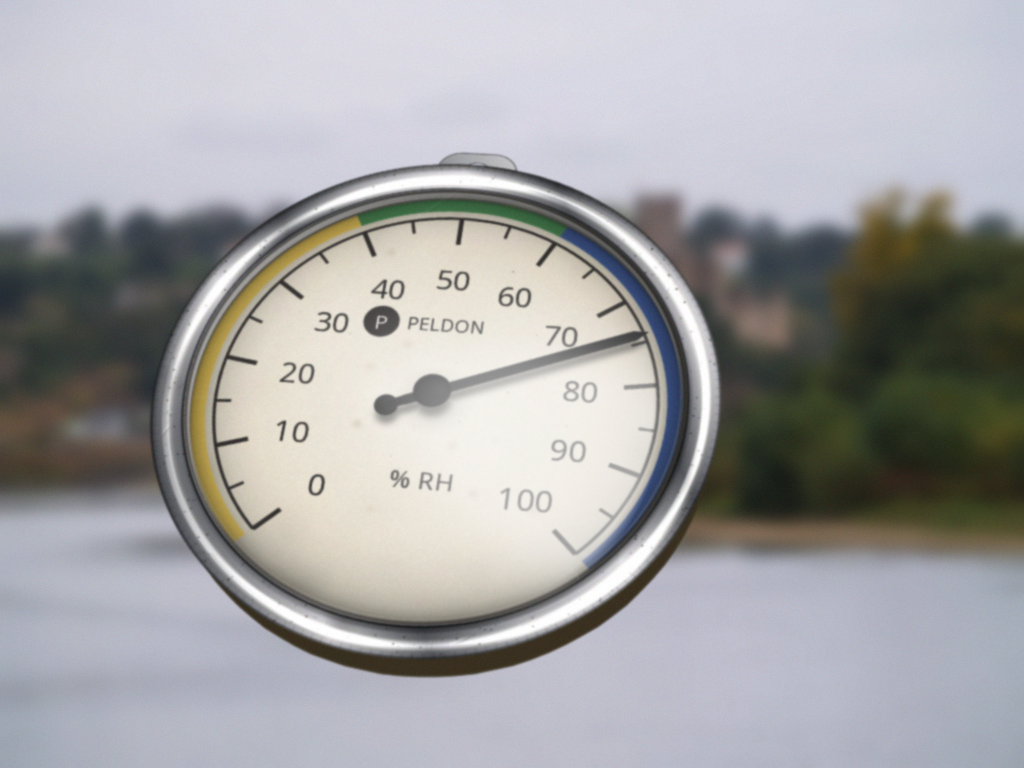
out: 75%
